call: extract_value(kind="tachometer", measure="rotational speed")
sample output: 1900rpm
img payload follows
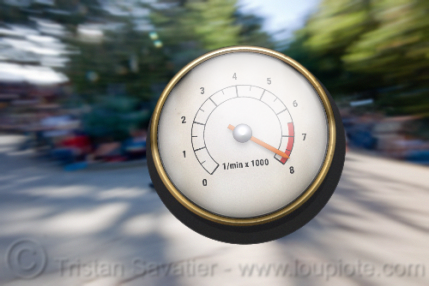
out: 7750rpm
